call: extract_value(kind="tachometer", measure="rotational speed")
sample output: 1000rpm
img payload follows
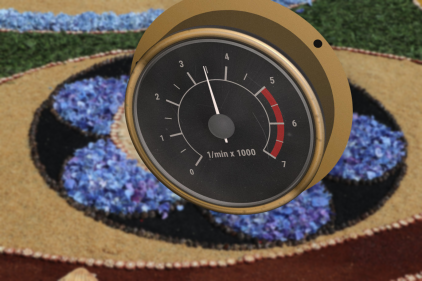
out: 3500rpm
